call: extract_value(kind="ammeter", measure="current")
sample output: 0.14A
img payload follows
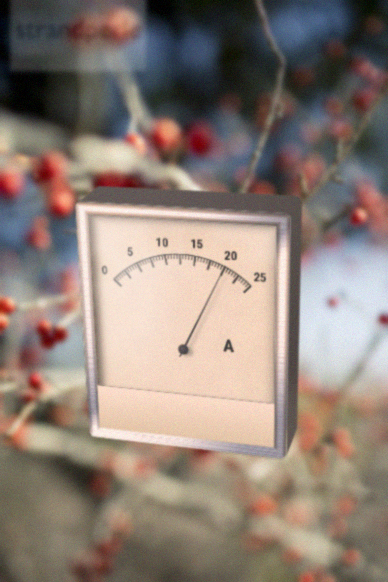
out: 20A
